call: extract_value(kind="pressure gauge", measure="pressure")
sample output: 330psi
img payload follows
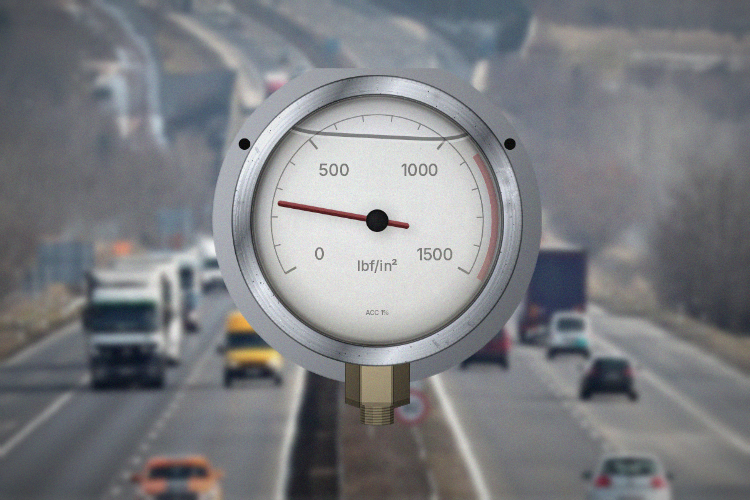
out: 250psi
